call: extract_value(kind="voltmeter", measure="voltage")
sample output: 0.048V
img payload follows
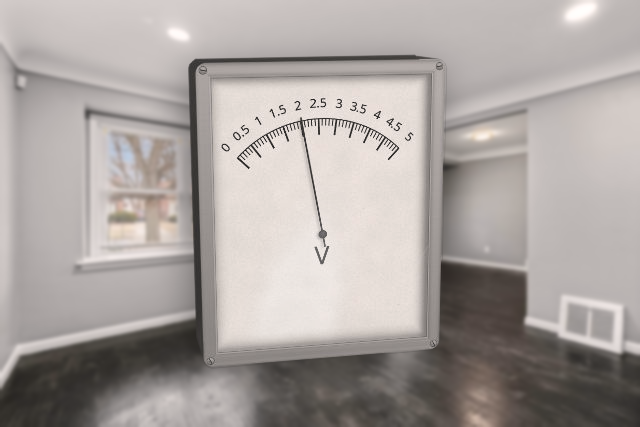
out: 2V
